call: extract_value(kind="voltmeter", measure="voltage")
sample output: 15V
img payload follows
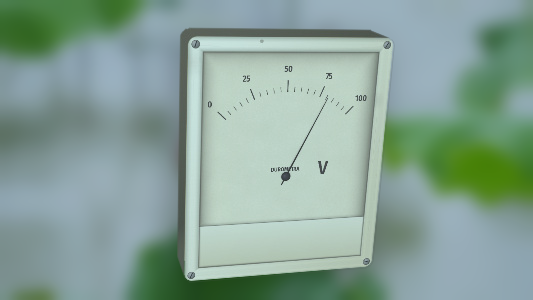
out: 80V
